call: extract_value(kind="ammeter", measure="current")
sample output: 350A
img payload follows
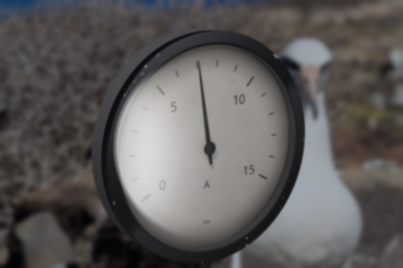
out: 7A
